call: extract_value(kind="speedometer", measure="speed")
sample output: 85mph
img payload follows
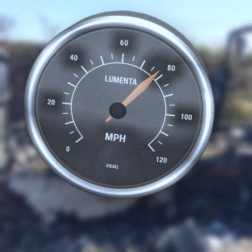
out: 77.5mph
